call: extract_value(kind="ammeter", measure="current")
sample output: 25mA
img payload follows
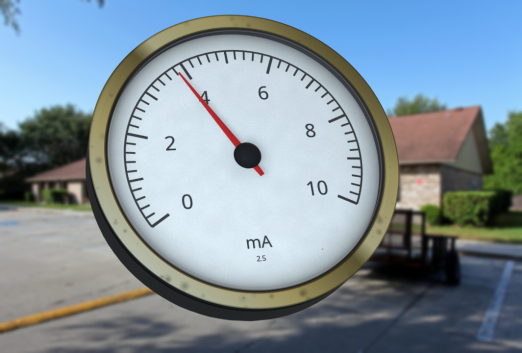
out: 3.8mA
